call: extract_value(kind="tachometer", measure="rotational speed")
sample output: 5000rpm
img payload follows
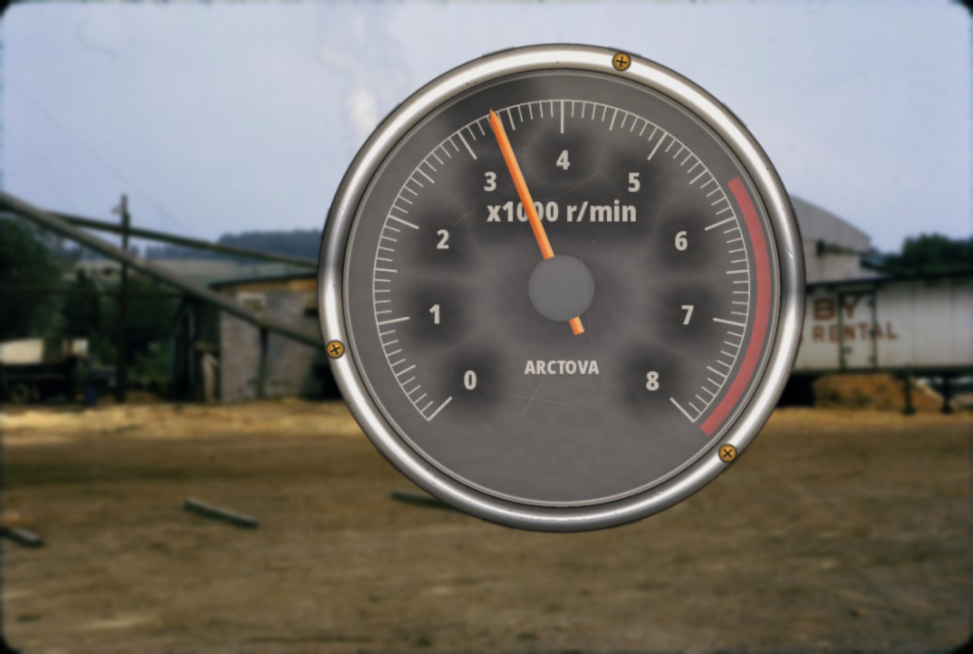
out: 3350rpm
